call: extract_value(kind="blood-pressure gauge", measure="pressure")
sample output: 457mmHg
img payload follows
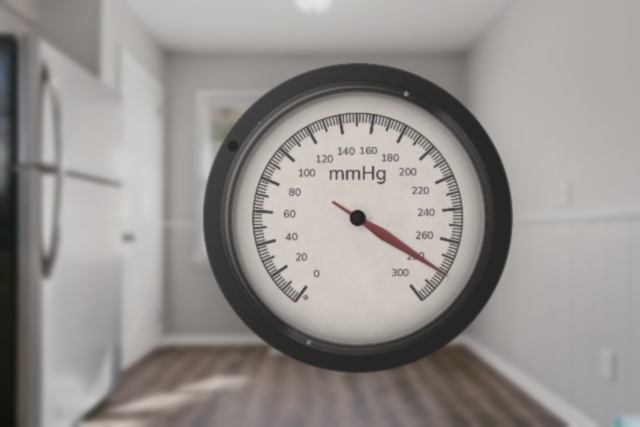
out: 280mmHg
